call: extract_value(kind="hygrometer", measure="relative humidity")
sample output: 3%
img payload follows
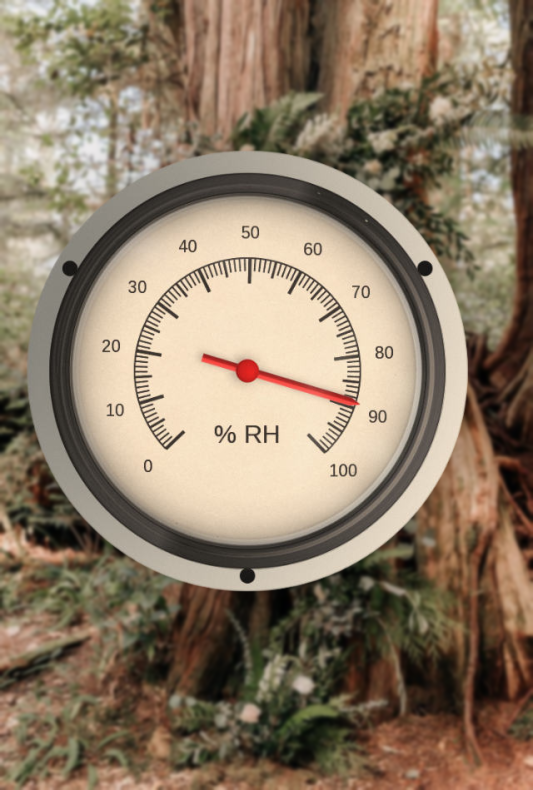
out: 89%
